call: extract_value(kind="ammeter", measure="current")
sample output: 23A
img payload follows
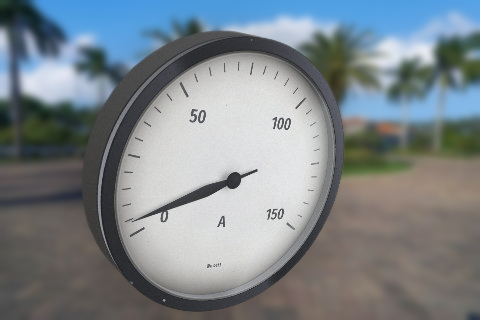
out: 5A
